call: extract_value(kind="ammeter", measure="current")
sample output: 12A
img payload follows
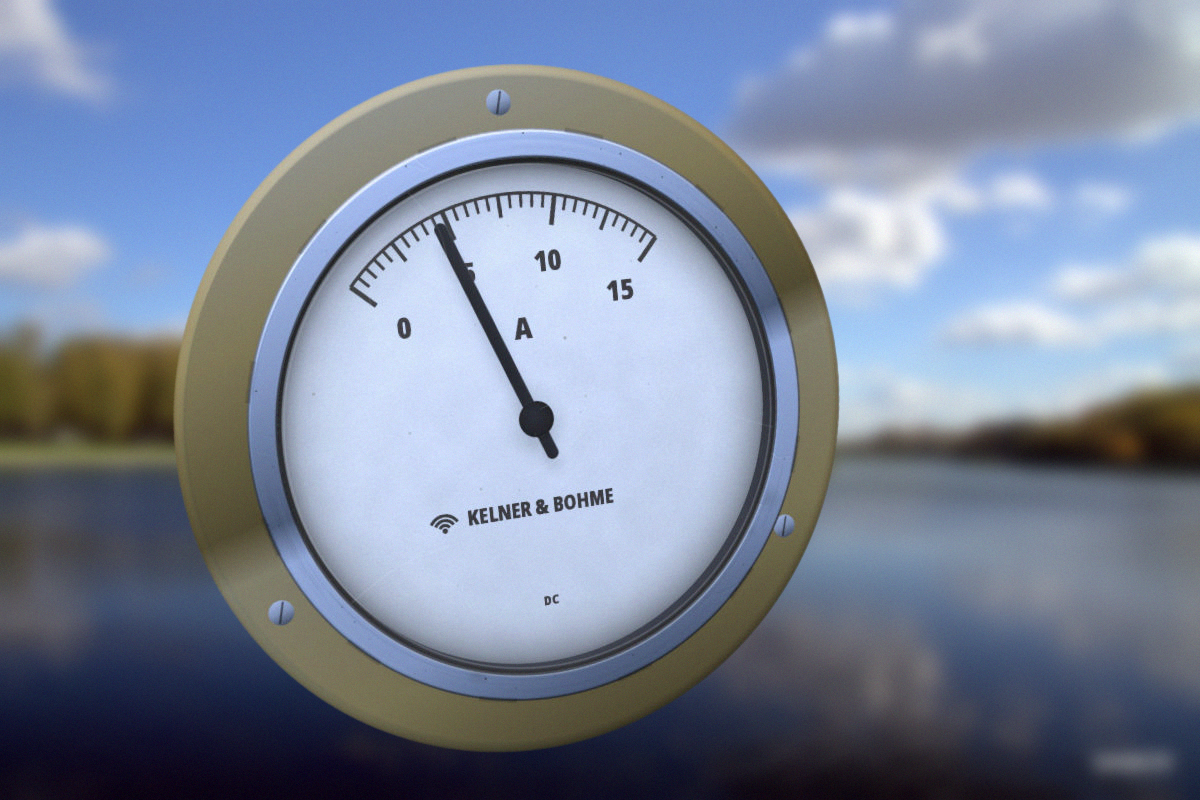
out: 4.5A
